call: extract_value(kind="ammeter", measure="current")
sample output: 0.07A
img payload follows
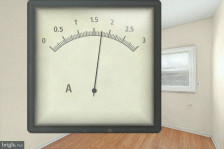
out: 1.75A
